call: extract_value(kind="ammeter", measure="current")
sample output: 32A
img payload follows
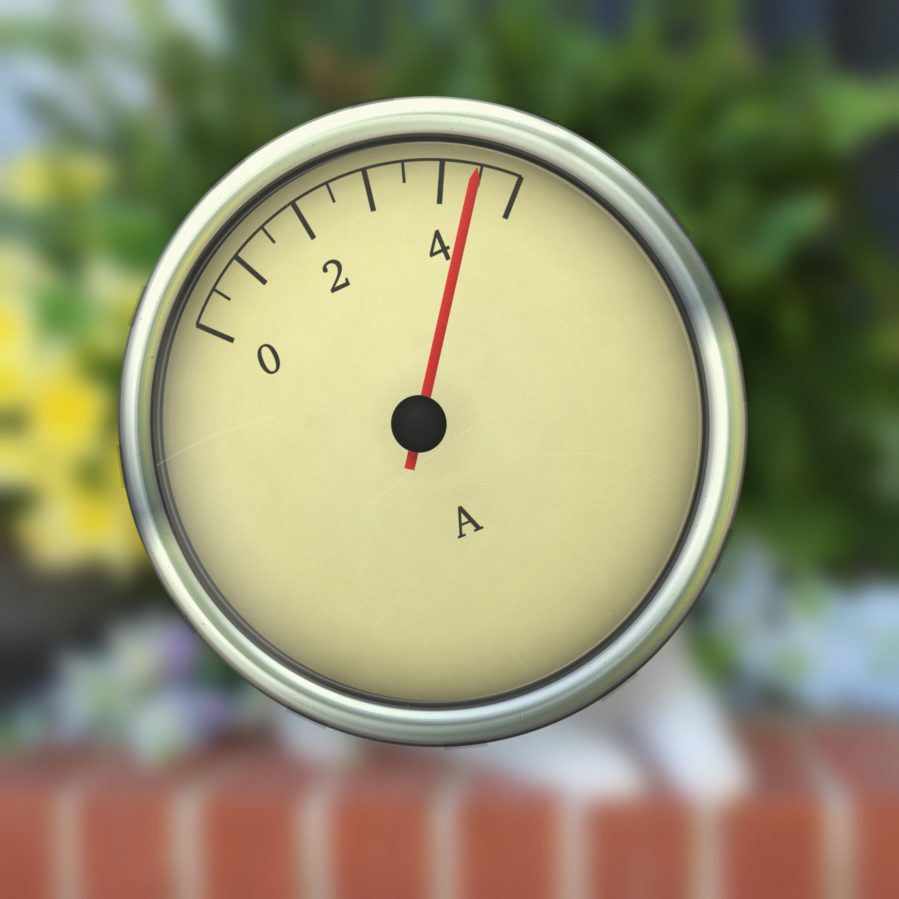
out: 4.5A
